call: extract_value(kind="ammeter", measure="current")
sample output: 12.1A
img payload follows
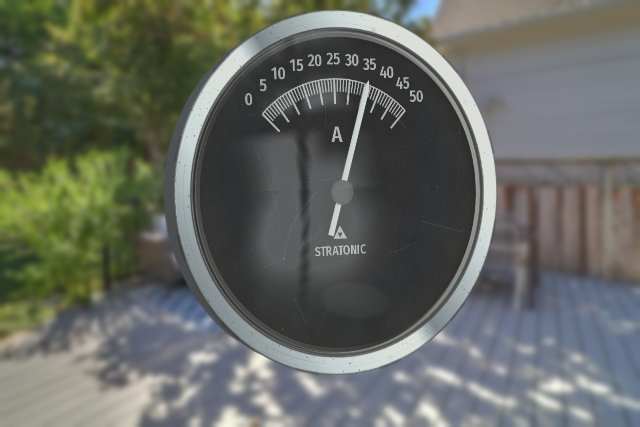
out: 35A
